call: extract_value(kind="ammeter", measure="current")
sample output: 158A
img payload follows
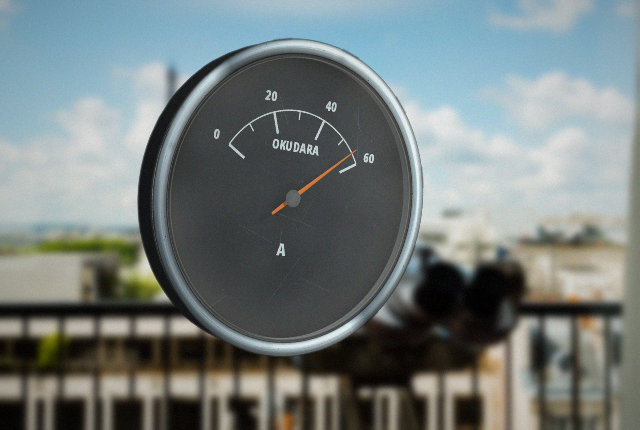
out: 55A
